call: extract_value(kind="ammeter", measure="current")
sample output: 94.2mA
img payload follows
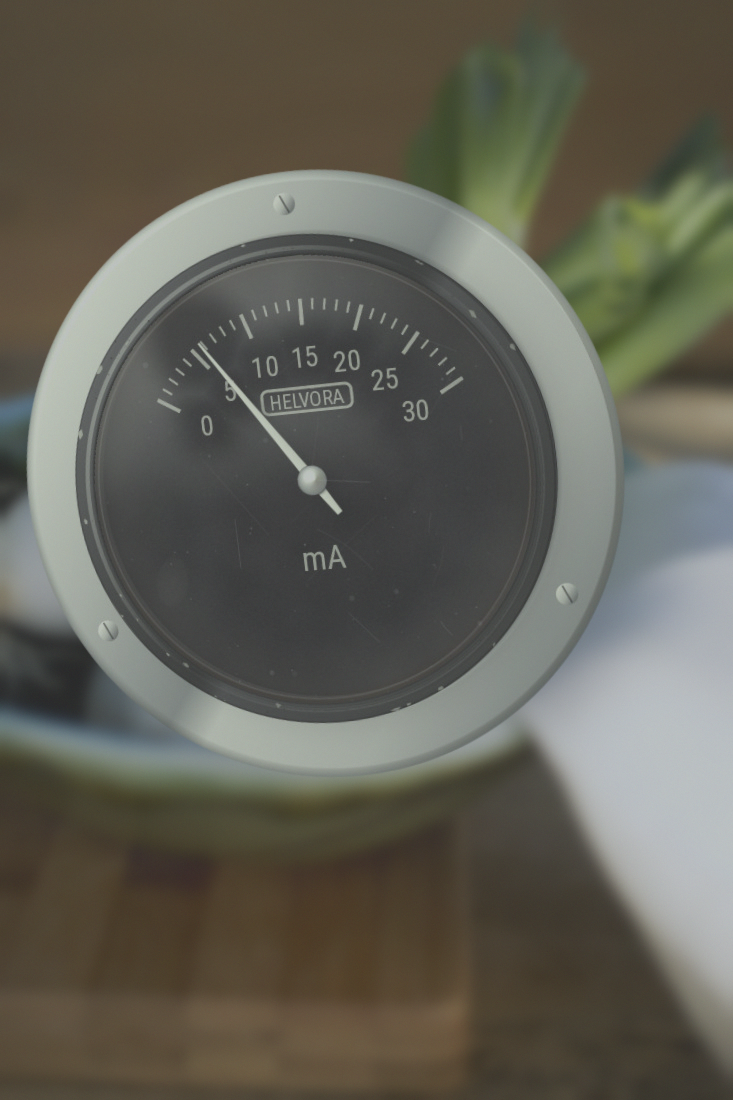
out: 6mA
